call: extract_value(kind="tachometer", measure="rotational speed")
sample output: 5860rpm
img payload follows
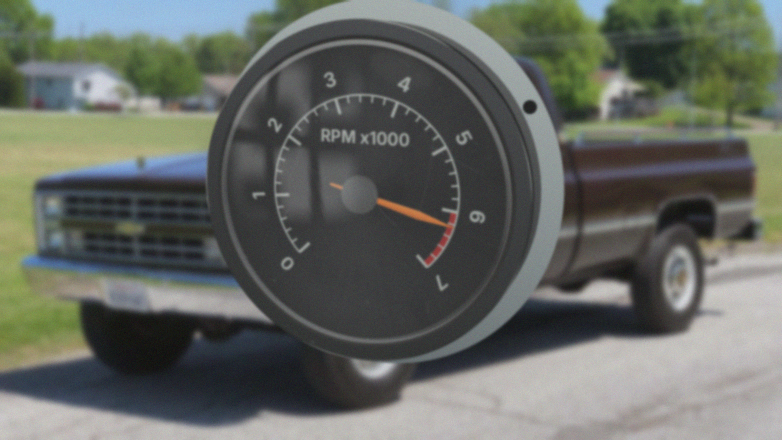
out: 6200rpm
